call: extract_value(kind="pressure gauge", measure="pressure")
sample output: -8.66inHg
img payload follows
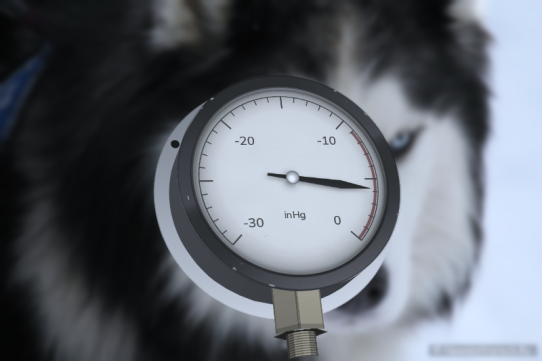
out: -4inHg
